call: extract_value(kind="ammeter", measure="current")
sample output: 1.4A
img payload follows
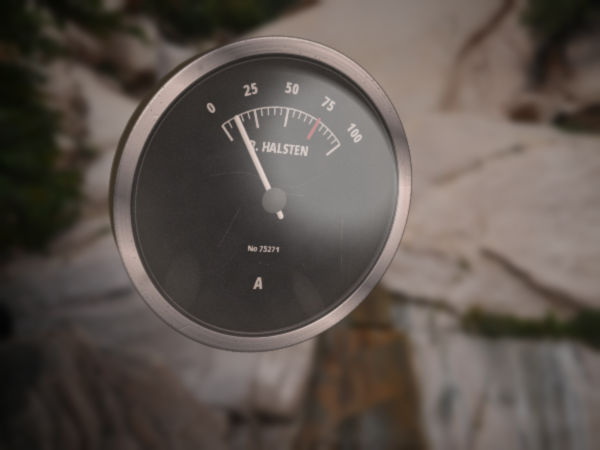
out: 10A
